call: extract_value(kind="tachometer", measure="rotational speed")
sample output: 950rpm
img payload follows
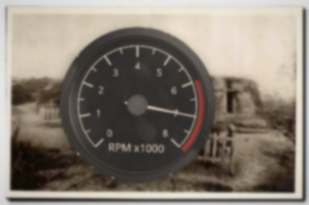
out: 7000rpm
